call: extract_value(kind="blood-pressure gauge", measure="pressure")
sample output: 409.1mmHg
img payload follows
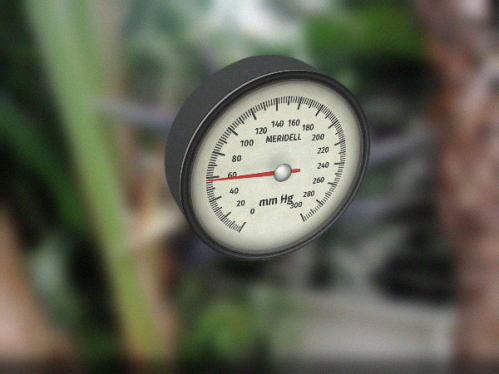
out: 60mmHg
